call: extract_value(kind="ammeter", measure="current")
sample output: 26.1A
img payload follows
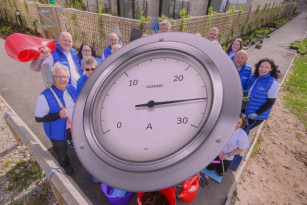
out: 26A
